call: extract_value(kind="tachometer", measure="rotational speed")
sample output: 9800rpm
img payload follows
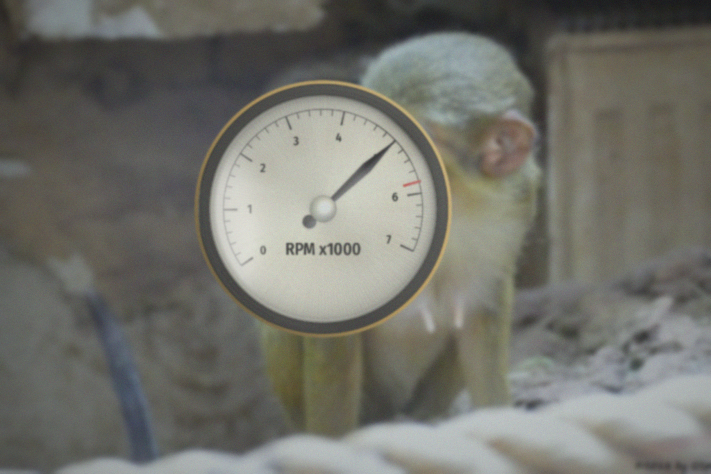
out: 5000rpm
